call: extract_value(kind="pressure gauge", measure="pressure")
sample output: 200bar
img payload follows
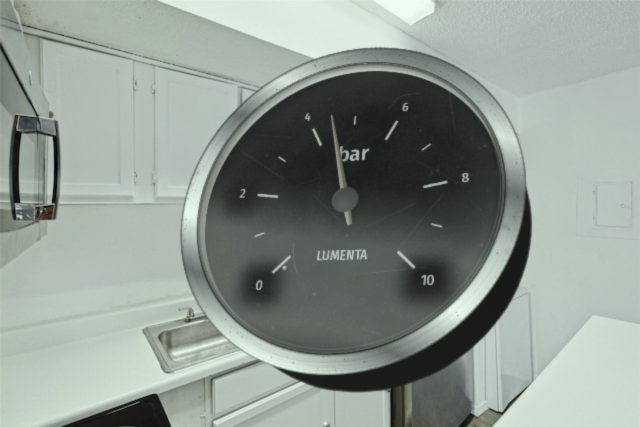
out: 4.5bar
